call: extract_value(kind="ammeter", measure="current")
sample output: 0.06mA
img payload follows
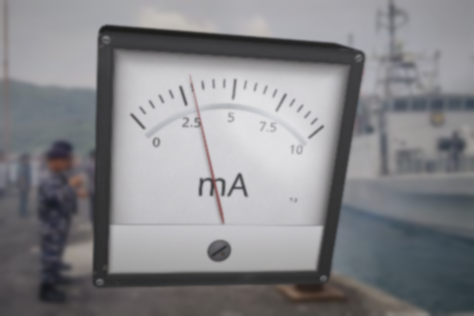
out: 3mA
